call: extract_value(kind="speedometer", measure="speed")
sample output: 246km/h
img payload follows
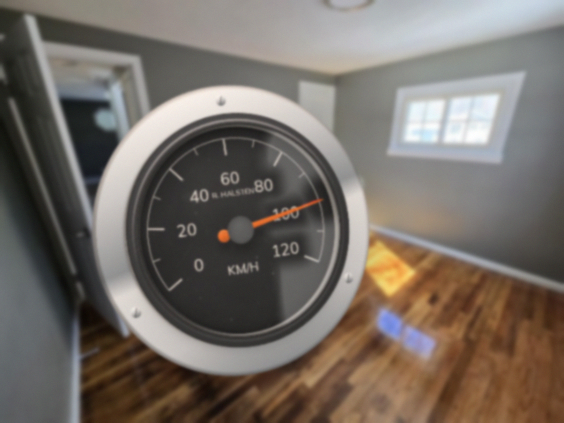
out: 100km/h
